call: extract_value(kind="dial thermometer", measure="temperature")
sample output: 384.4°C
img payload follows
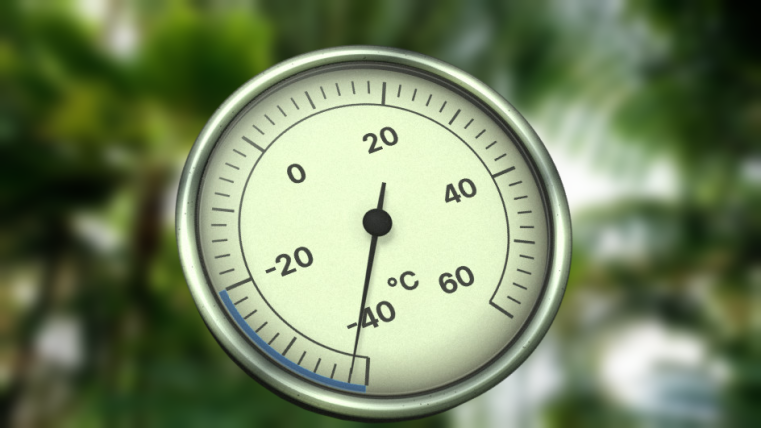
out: -38°C
